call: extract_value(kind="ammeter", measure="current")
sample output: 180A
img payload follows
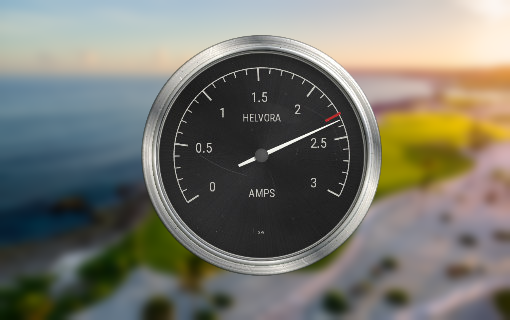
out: 2.35A
